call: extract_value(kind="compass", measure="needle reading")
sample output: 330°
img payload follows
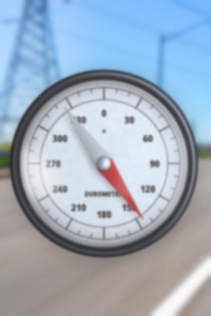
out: 145°
